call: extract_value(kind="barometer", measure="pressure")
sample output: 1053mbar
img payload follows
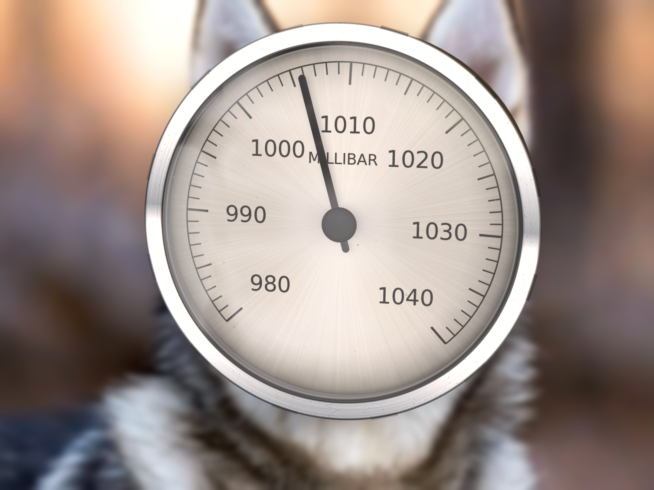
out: 1006mbar
